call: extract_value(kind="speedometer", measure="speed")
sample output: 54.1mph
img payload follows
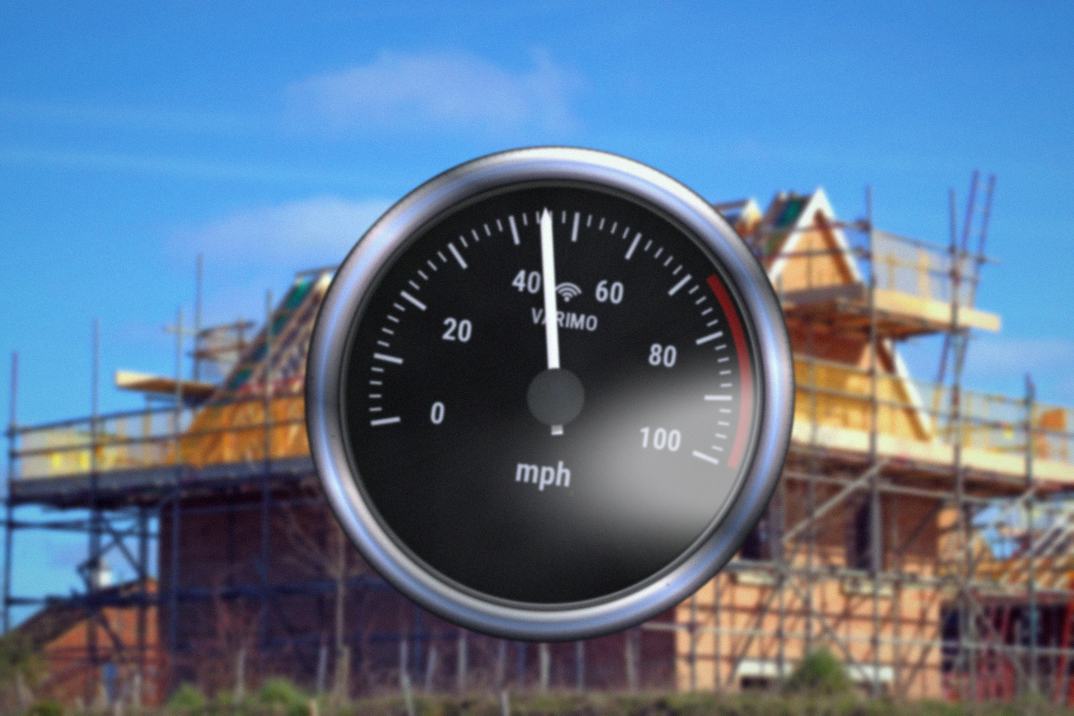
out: 45mph
